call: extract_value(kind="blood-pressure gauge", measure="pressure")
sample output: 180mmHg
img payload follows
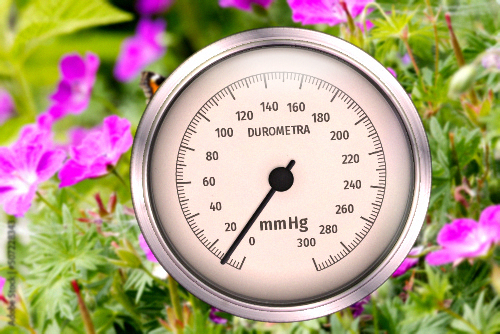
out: 10mmHg
